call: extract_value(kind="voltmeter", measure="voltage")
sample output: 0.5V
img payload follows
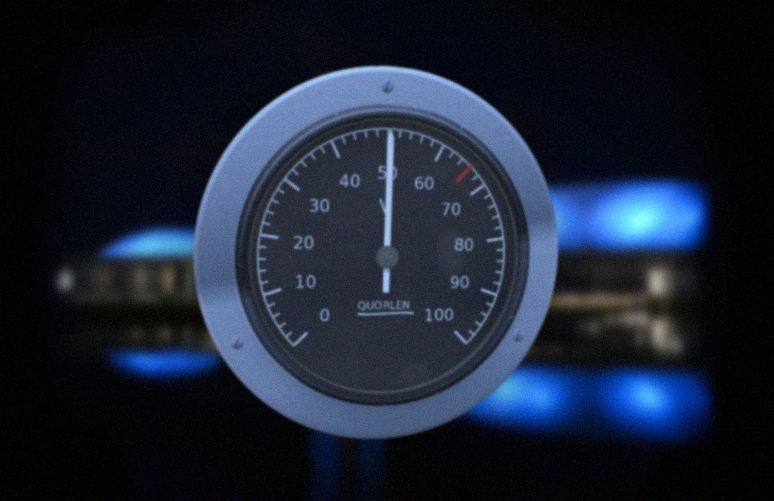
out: 50V
